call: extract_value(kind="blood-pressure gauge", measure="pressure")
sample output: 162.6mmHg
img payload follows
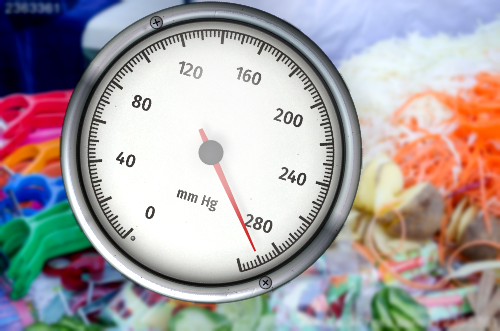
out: 290mmHg
